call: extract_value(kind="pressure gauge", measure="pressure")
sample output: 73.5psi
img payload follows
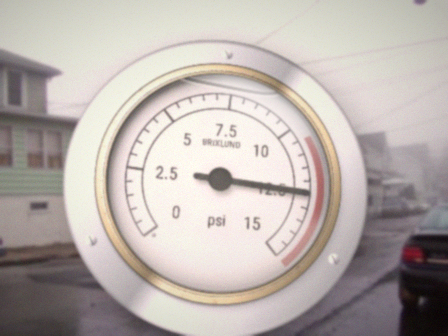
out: 12.5psi
